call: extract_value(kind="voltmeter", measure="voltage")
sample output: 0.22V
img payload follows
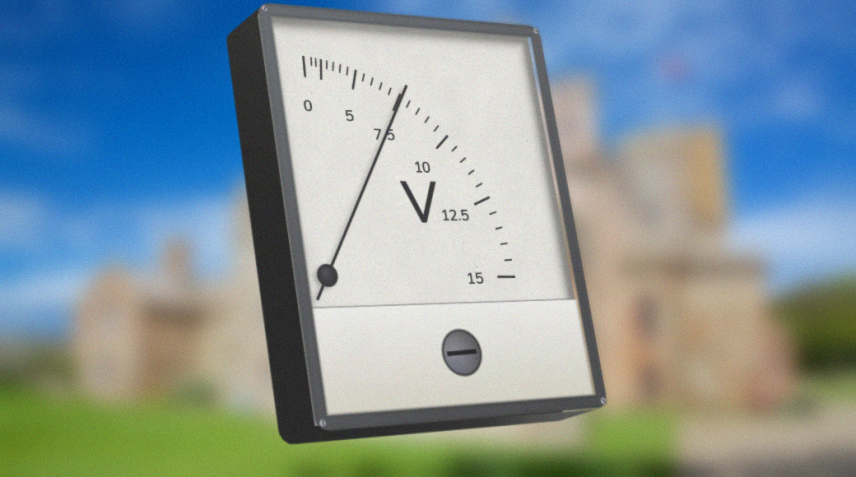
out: 7.5V
